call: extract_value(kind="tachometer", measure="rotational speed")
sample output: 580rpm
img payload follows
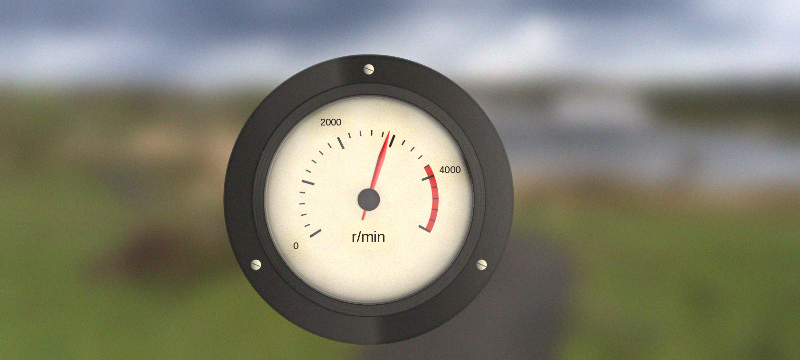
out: 2900rpm
